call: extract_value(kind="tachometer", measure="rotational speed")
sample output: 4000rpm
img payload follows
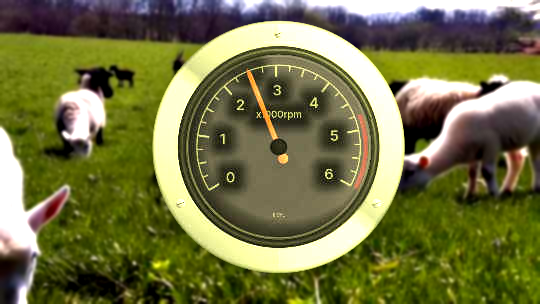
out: 2500rpm
